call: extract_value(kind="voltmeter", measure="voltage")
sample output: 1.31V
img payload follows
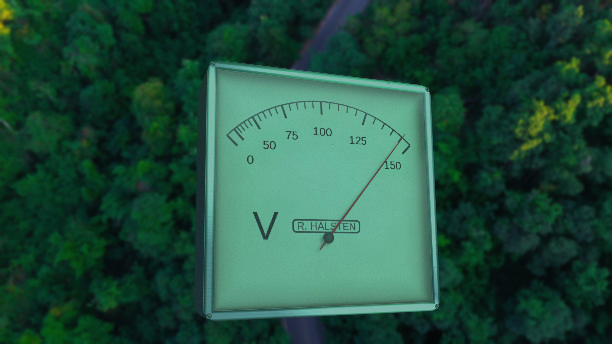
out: 145V
